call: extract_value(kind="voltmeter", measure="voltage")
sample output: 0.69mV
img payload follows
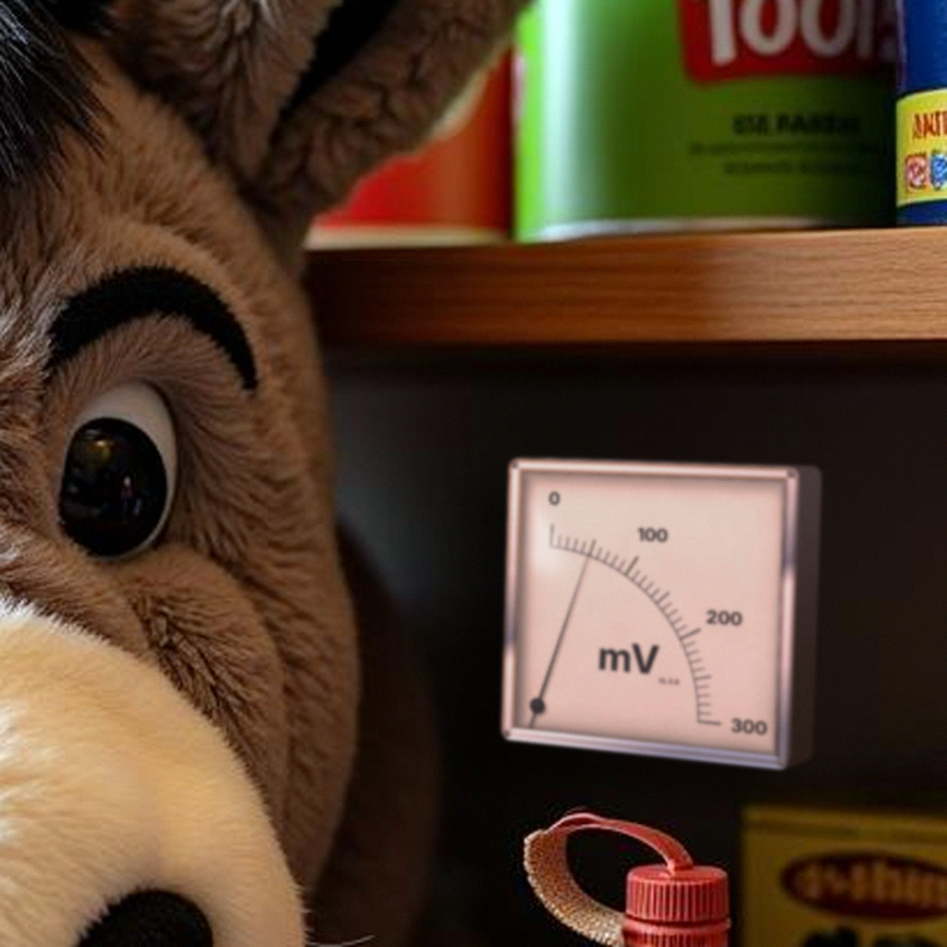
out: 50mV
